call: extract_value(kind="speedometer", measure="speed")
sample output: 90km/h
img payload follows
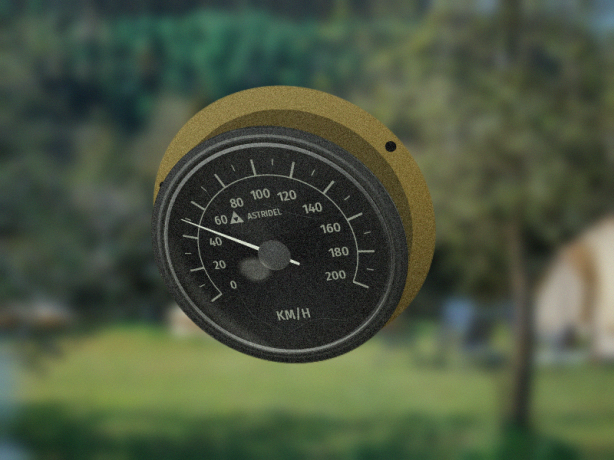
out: 50km/h
